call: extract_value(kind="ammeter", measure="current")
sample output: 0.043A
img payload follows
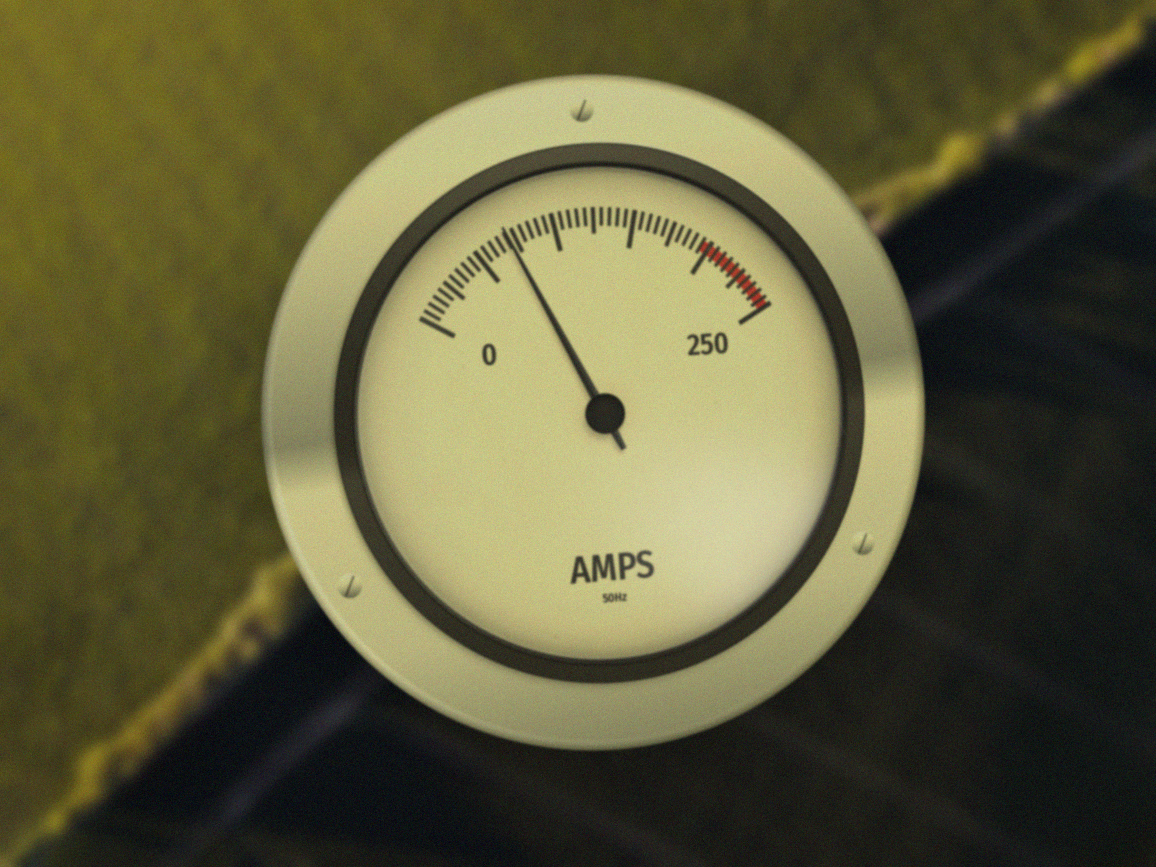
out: 70A
